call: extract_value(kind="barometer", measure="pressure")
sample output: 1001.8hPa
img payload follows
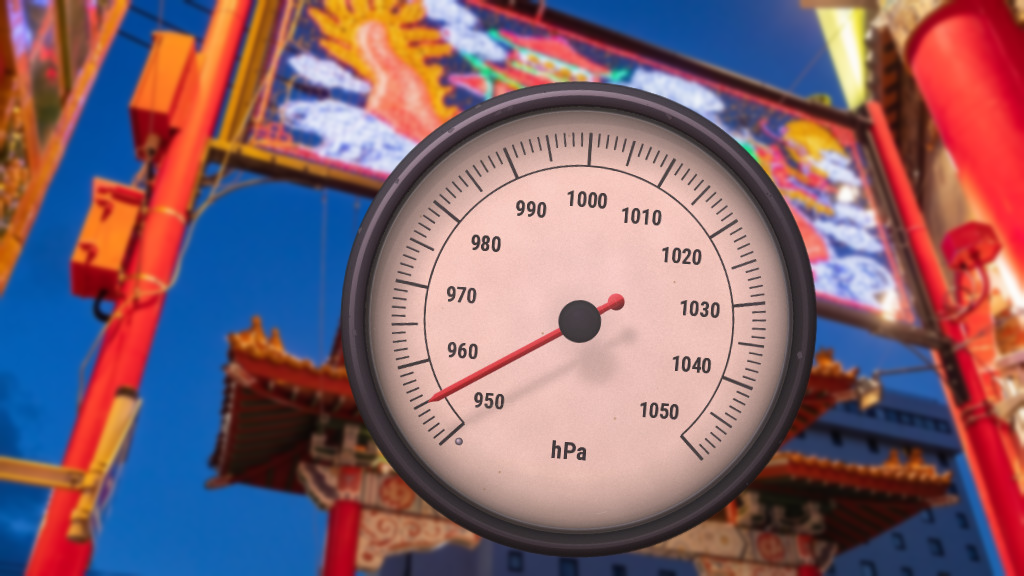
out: 955hPa
